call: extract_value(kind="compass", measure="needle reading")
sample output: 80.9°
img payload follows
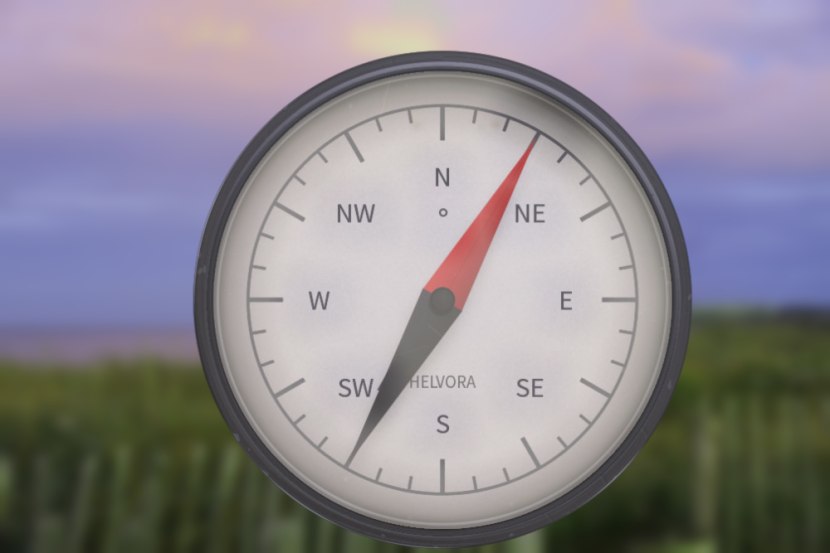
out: 30°
